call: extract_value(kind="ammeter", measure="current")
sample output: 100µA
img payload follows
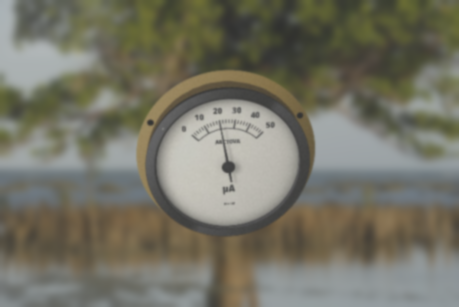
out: 20µA
